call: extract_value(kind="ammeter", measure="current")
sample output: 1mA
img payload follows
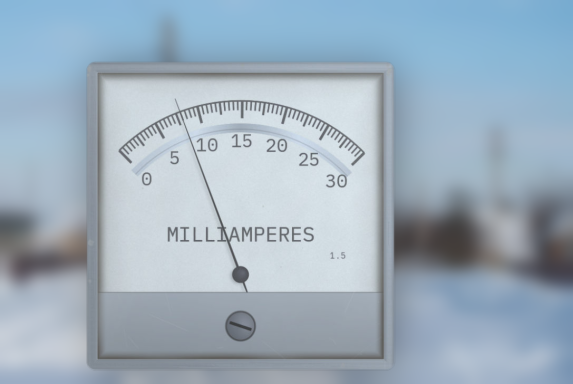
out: 8mA
